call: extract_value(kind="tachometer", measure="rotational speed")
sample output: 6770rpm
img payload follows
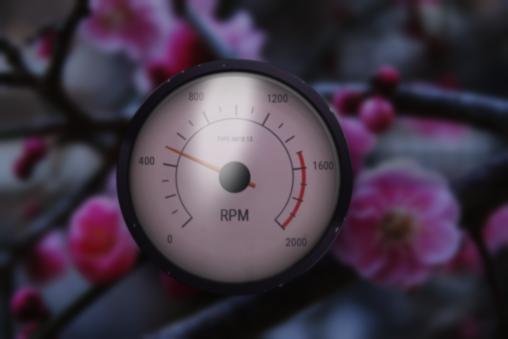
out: 500rpm
